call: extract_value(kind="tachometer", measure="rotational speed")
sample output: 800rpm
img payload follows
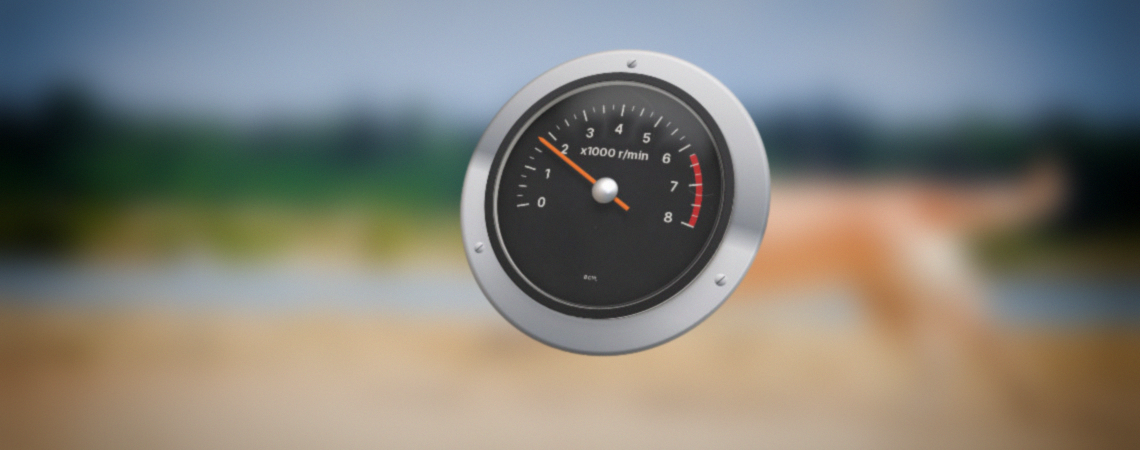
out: 1750rpm
